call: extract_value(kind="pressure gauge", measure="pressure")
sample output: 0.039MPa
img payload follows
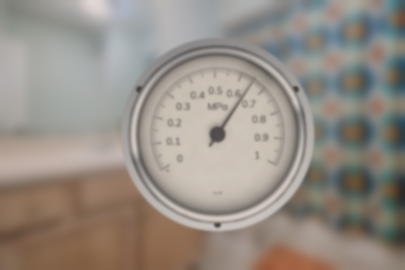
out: 0.65MPa
